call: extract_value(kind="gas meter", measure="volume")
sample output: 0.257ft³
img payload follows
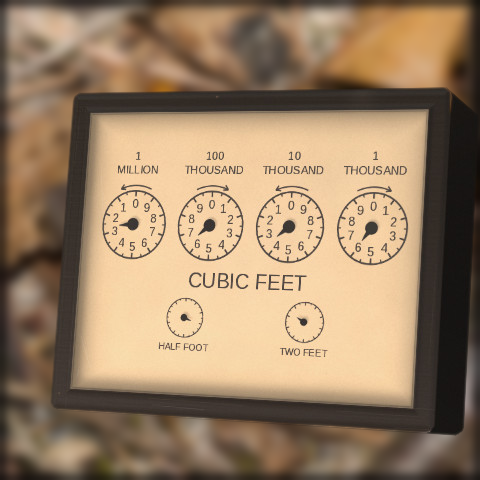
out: 263600ft³
